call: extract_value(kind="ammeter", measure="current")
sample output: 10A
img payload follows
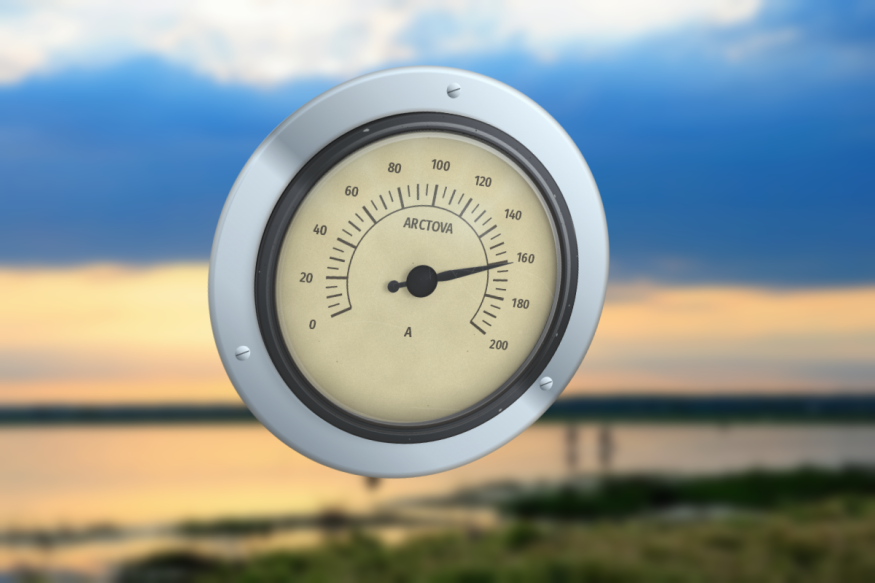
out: 160A
